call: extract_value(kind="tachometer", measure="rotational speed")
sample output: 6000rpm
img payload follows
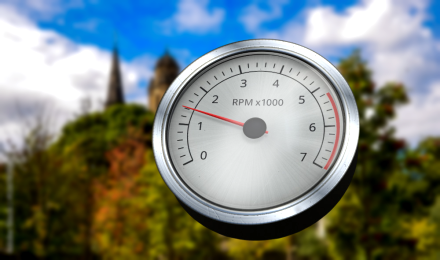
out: 1400rpm
